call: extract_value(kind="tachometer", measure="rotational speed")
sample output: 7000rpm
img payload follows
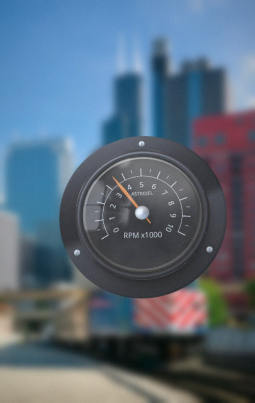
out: 3500rpm
